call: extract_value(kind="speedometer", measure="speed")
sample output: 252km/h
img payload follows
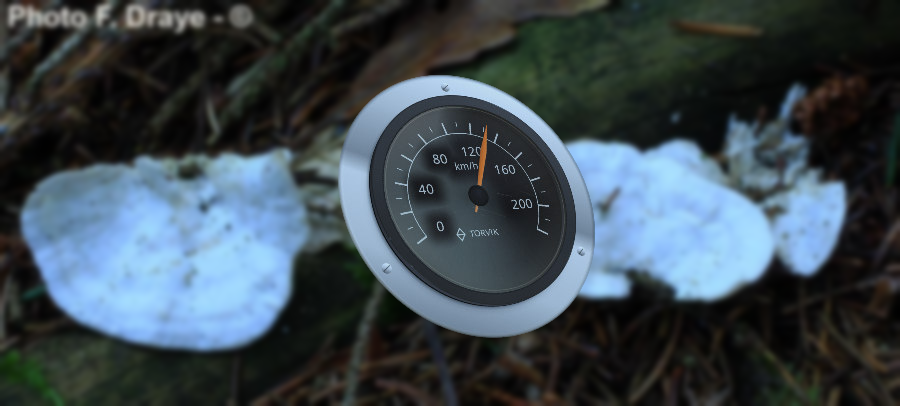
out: 130km/h
